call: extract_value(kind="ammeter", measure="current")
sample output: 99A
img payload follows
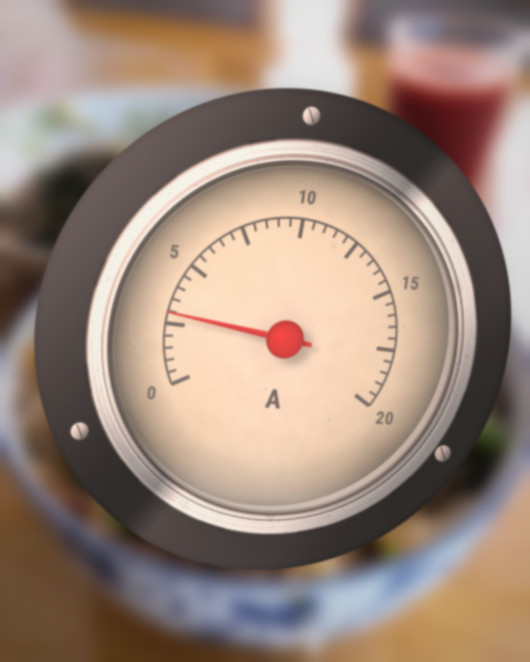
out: 3A
